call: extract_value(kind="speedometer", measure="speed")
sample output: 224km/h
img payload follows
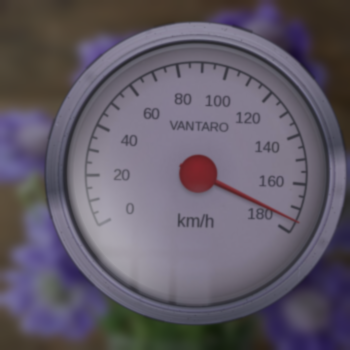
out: 175km/h
